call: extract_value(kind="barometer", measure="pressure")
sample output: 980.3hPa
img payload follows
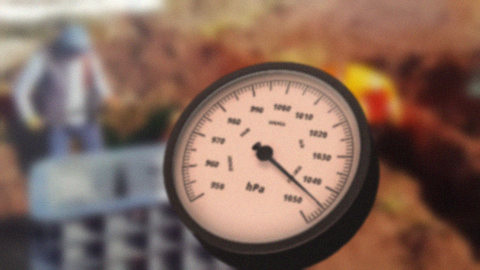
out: 1045hPa
